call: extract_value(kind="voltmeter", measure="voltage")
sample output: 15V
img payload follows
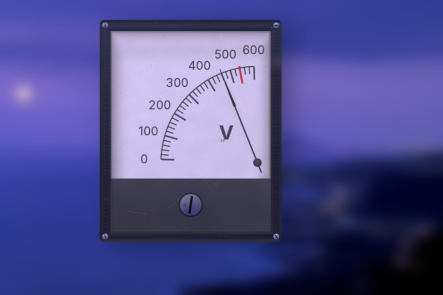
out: 460V
